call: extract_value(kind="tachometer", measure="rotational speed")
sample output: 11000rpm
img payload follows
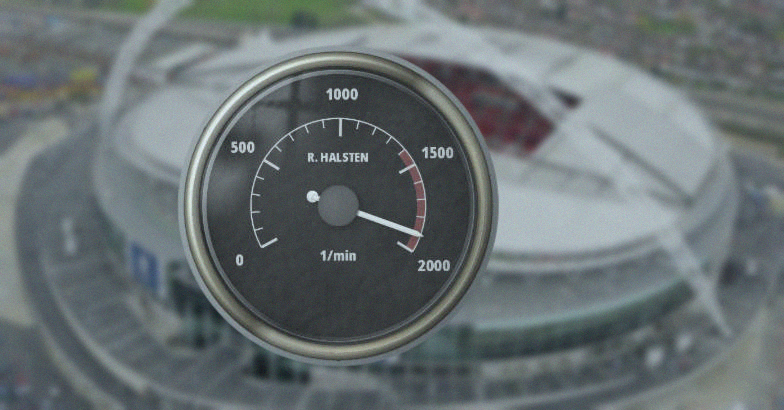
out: 1900rpm
